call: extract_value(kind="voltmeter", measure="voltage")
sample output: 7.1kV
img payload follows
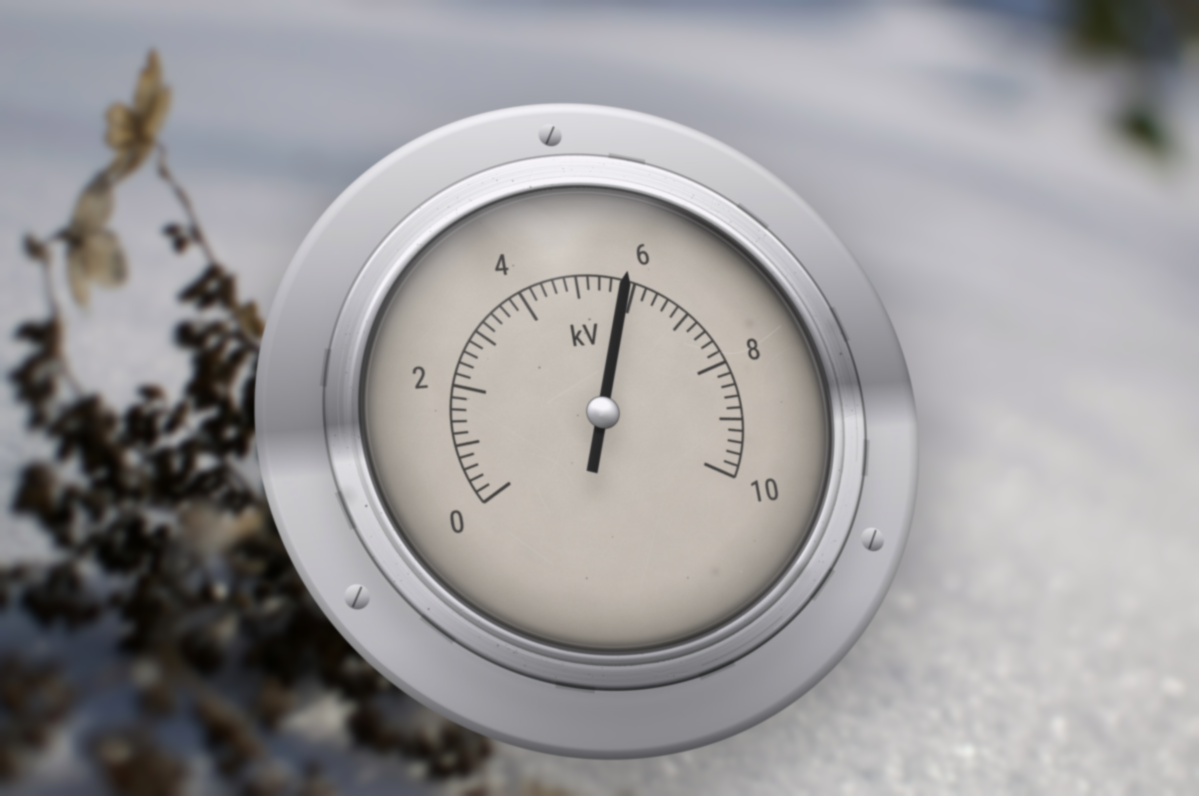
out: 5.8kV
